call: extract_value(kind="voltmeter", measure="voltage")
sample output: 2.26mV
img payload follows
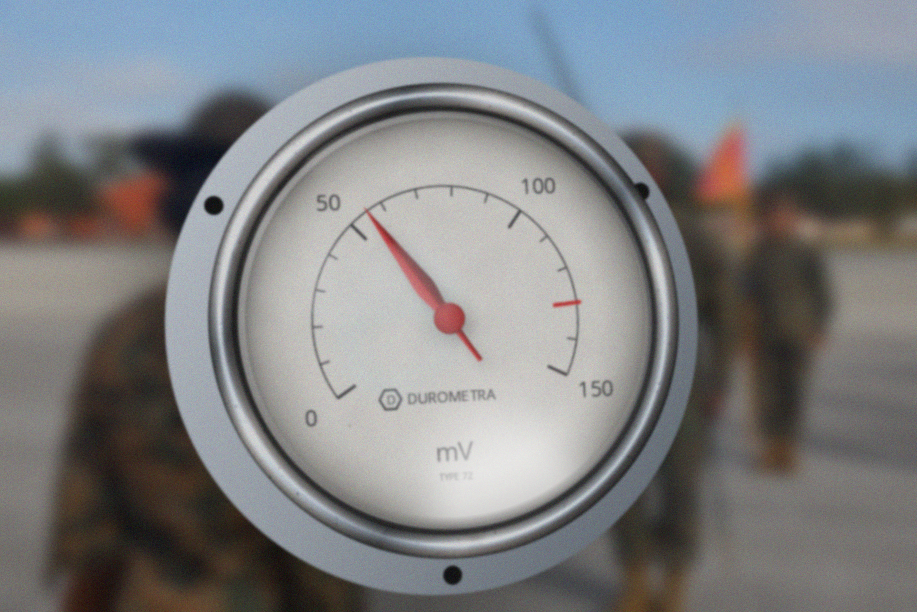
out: 55mV
